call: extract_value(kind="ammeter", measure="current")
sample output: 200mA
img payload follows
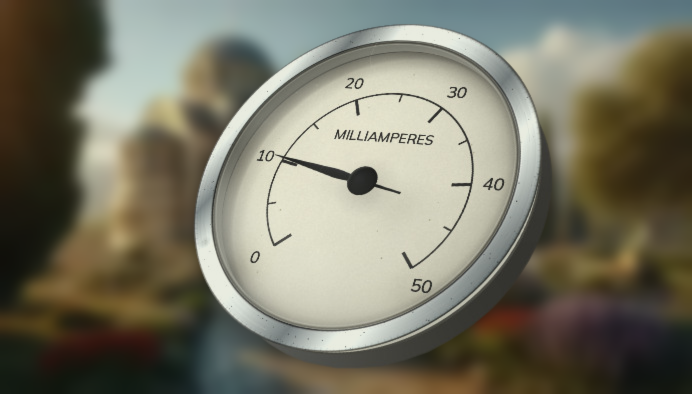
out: 10mA
